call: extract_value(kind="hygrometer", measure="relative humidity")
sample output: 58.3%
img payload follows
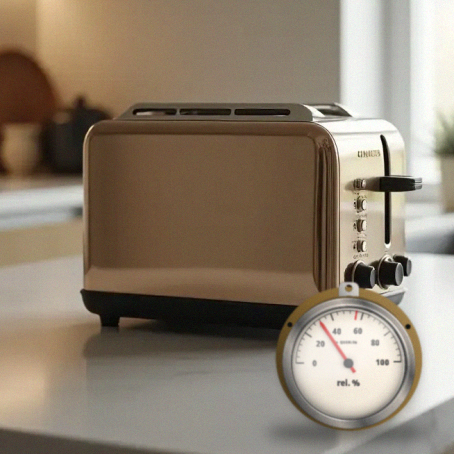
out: 32%
